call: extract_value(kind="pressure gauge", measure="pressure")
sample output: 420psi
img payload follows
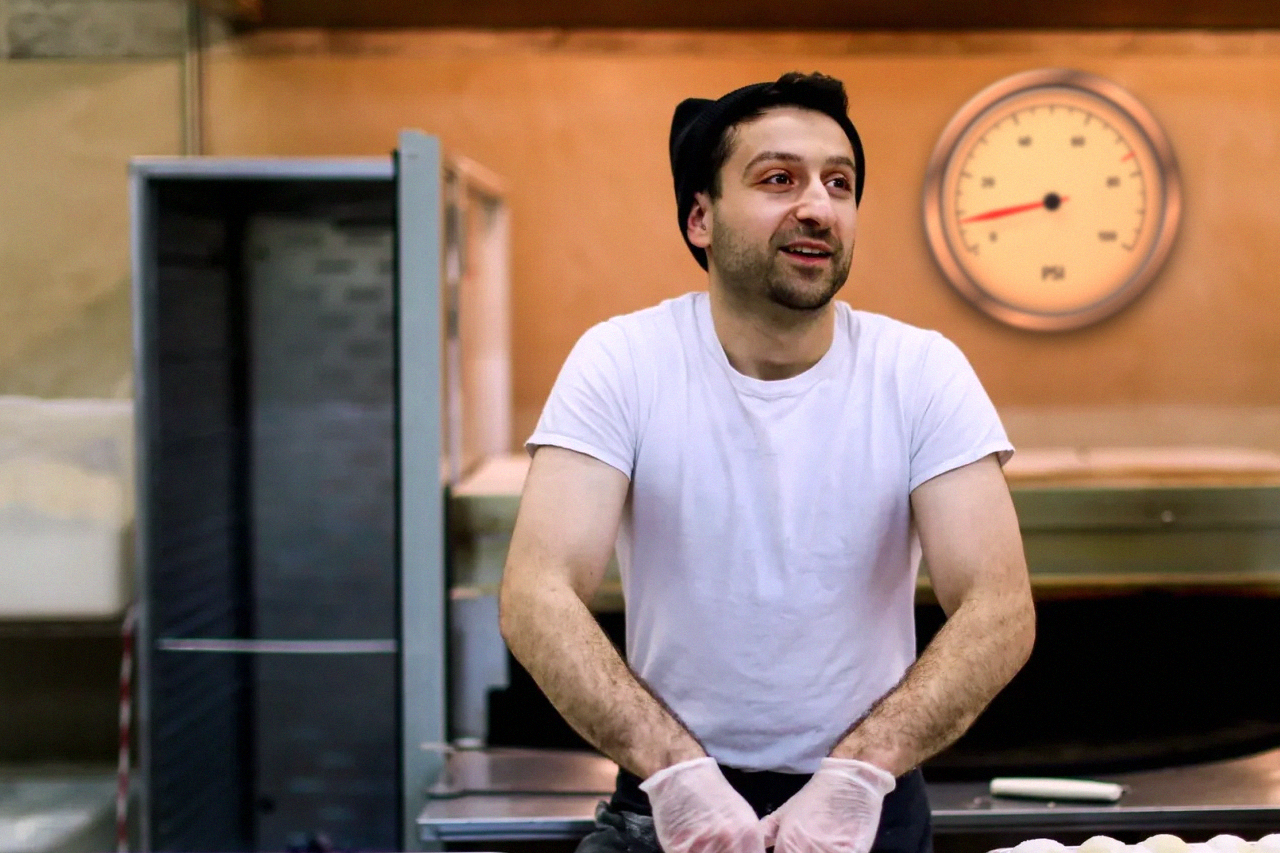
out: 7.5psi
